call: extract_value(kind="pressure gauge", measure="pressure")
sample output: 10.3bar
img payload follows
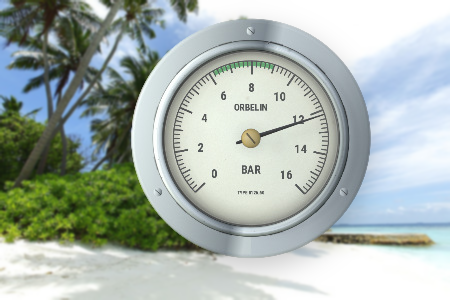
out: 12.2bar
